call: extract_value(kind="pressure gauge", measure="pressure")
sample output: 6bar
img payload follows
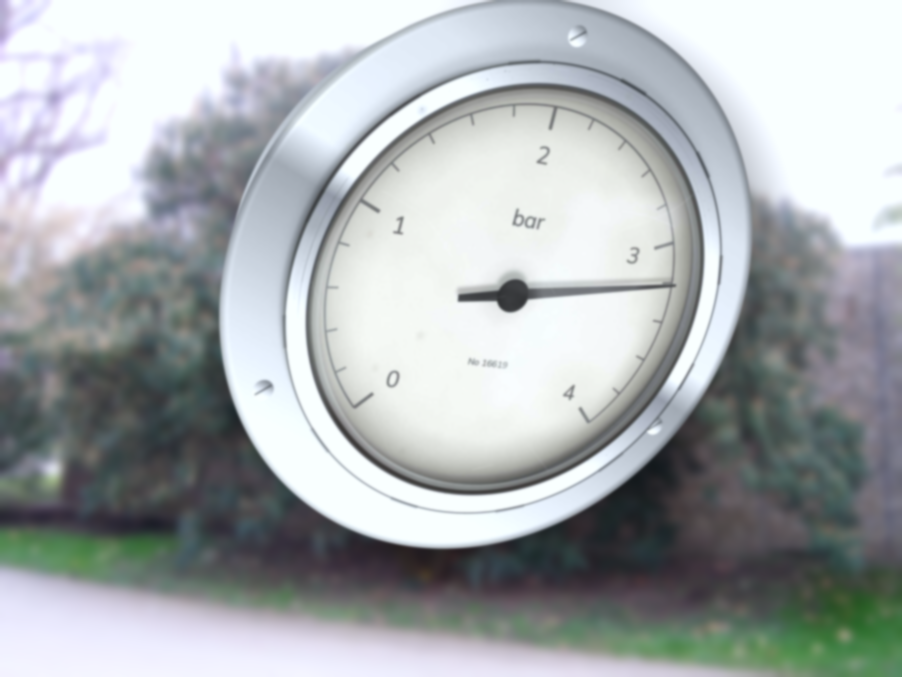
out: 3.2bar
